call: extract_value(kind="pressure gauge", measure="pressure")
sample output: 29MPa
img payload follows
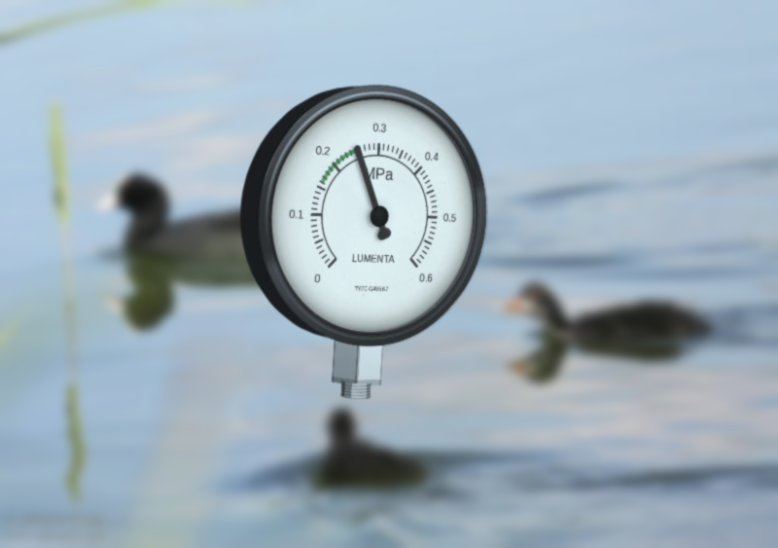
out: 0.25MPa
